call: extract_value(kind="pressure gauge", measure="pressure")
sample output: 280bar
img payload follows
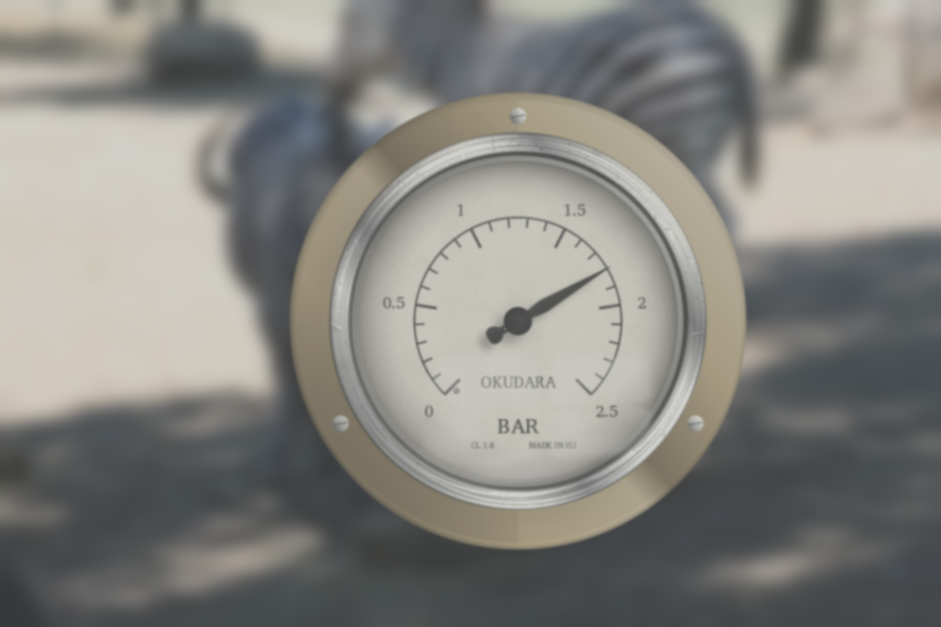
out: 1.8bar
